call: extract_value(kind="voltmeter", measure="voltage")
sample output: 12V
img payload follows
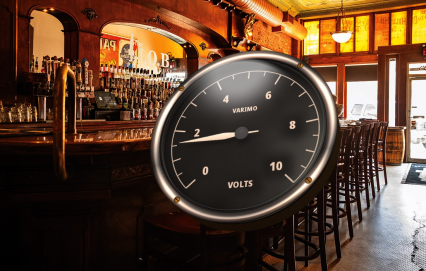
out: 1.5V
